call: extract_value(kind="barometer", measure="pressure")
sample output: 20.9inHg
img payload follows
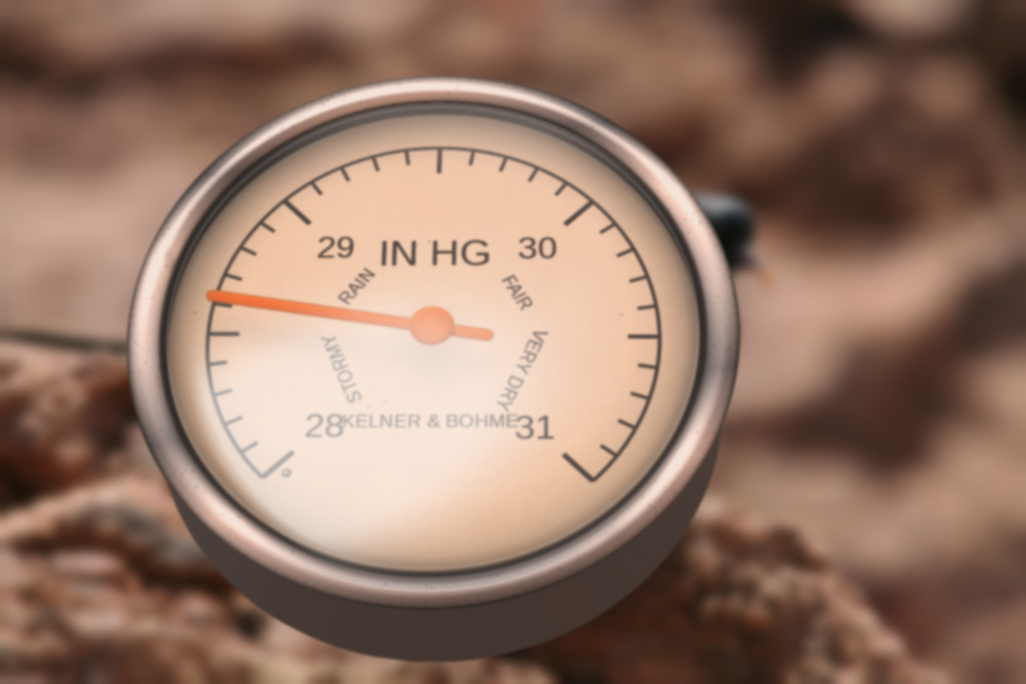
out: 28.6inHg
